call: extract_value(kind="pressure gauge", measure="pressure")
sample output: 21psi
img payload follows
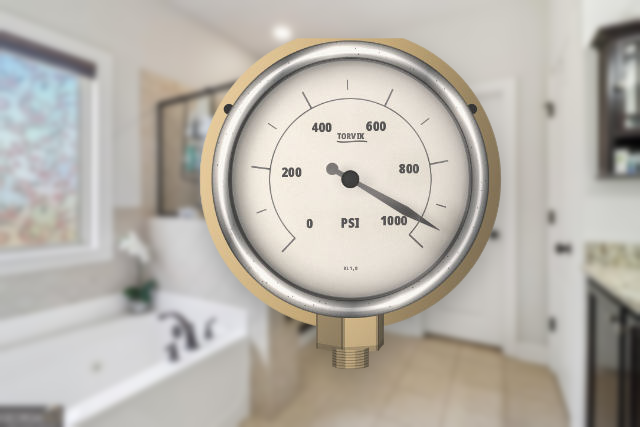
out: 950psi
